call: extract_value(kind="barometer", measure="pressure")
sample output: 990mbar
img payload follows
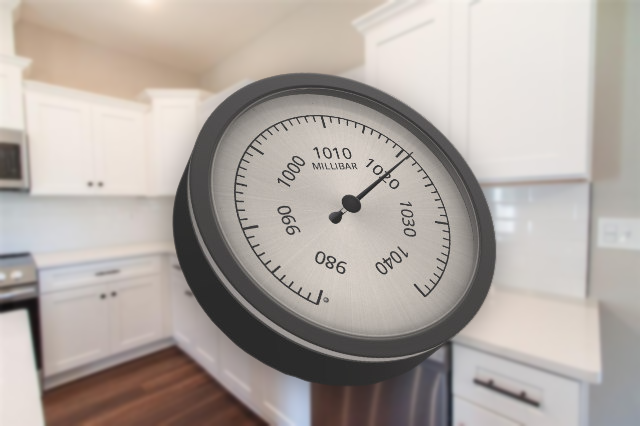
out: 1021mbar
